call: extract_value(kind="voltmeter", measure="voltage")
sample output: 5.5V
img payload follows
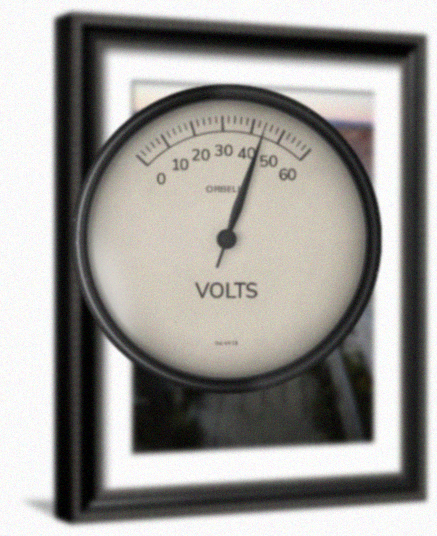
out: 44V
